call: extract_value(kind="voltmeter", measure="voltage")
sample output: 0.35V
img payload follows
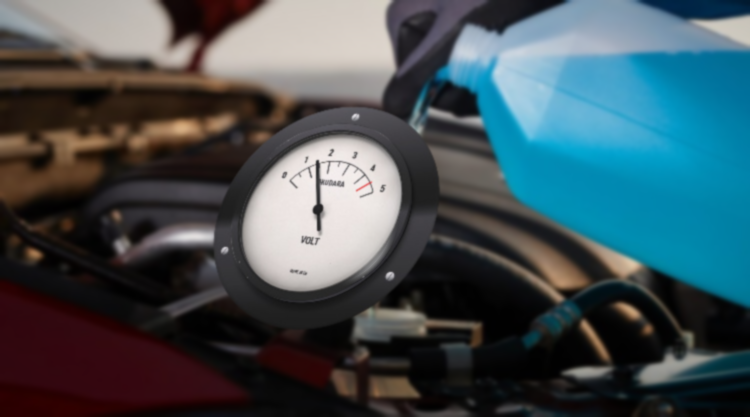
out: 1.5V
